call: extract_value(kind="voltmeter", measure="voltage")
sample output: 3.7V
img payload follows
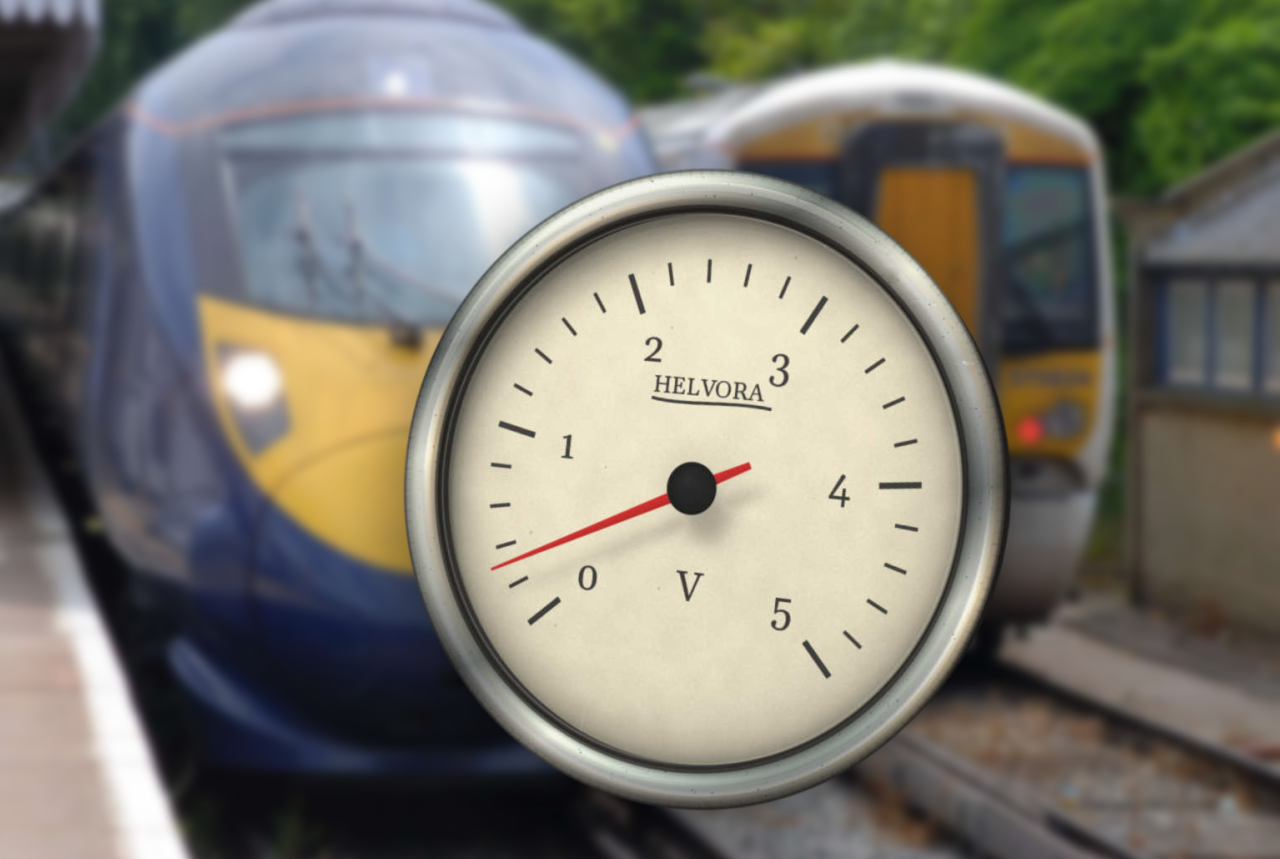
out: 0.3V
